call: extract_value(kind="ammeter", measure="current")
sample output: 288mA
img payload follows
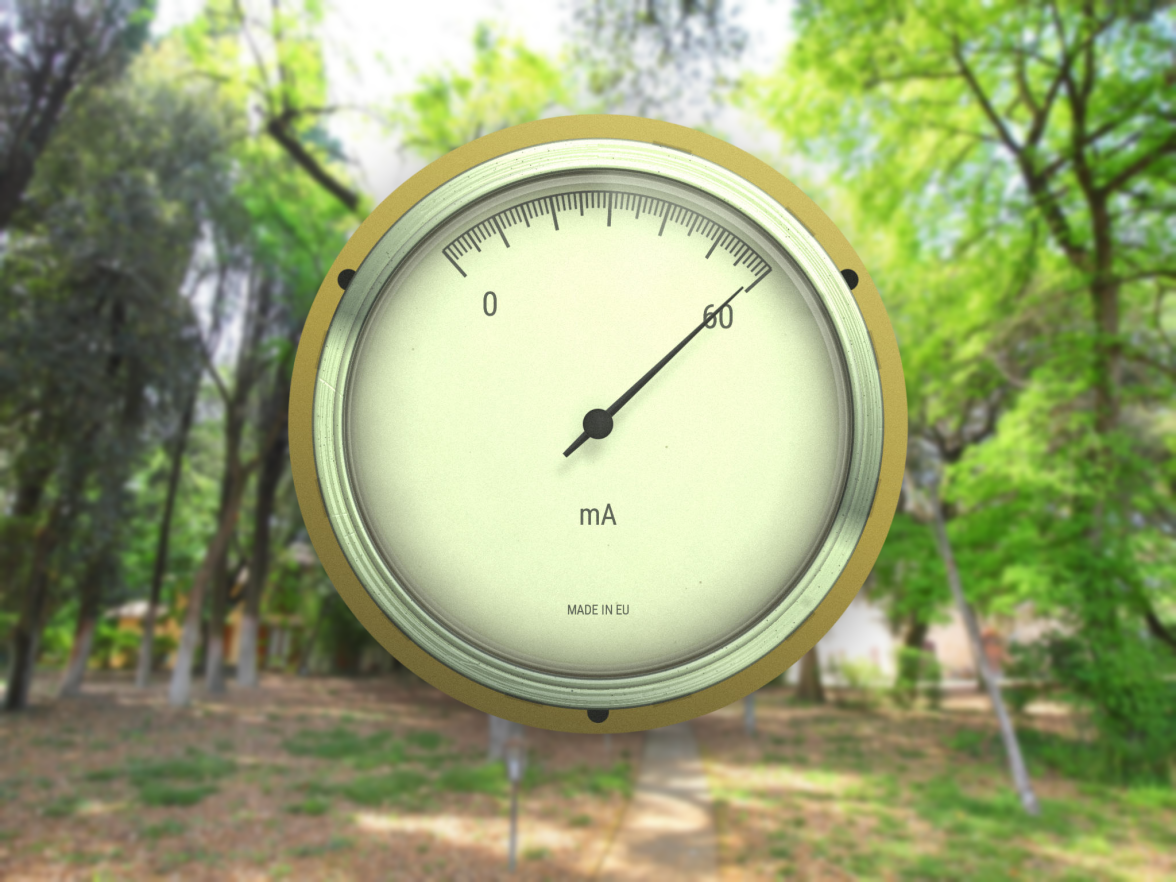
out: 59mA
